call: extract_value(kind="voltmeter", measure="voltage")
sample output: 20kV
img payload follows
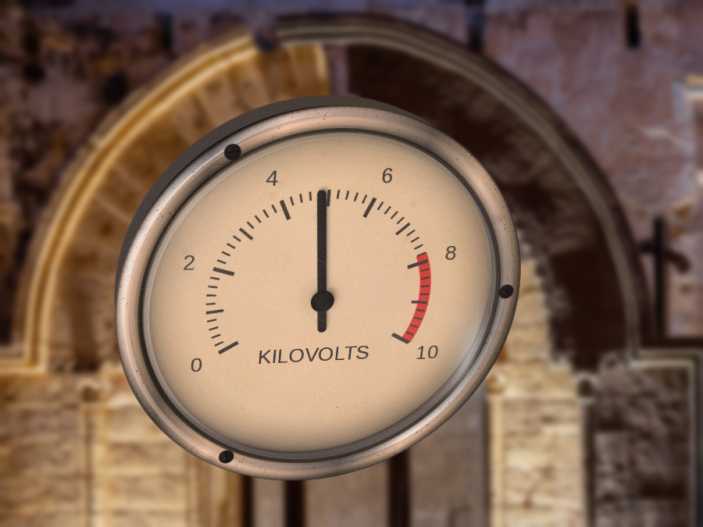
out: 4.8kV
